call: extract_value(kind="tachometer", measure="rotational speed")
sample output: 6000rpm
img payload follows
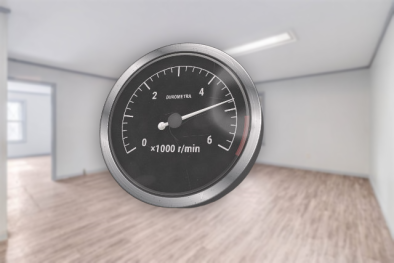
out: 4800rpm
